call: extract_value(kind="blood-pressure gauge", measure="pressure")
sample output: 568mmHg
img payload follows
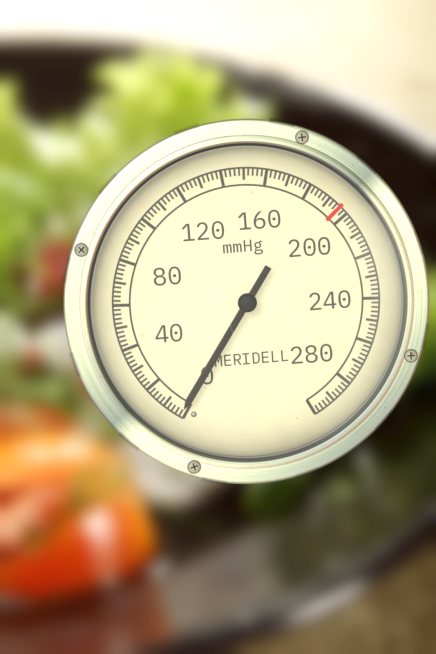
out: 2mmHg
